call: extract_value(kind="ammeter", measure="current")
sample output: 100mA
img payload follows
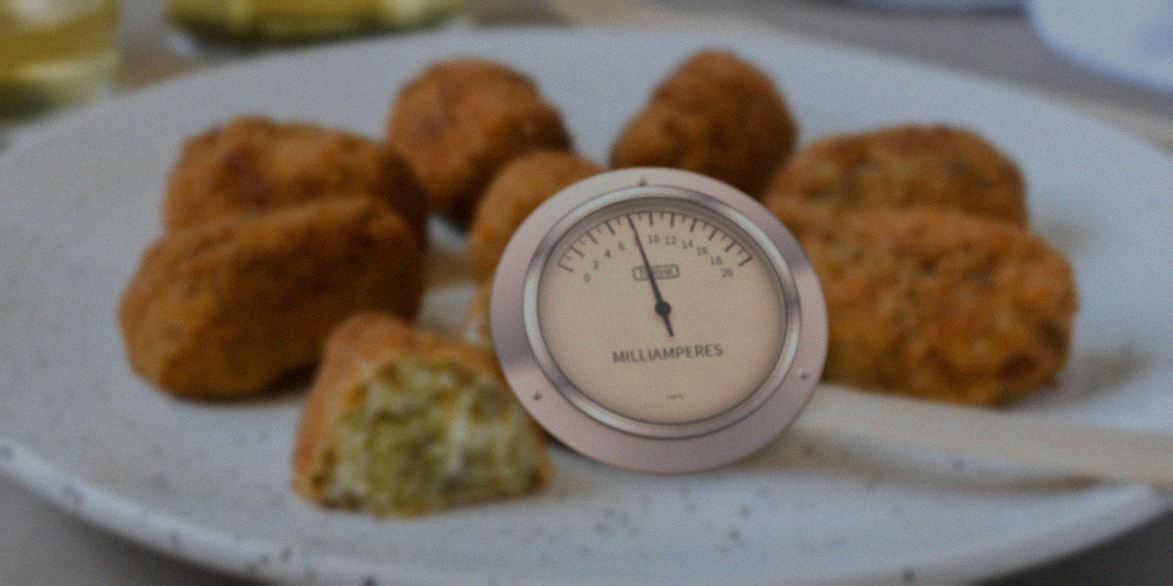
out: 8mA
